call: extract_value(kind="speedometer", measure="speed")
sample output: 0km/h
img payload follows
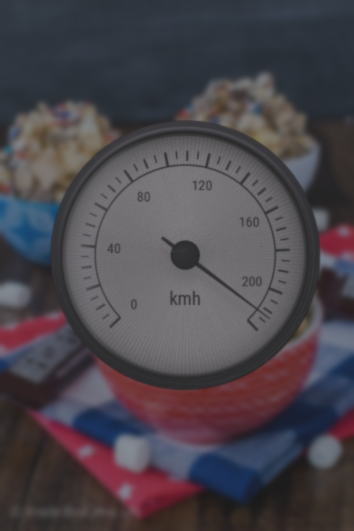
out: 212.5km/h
